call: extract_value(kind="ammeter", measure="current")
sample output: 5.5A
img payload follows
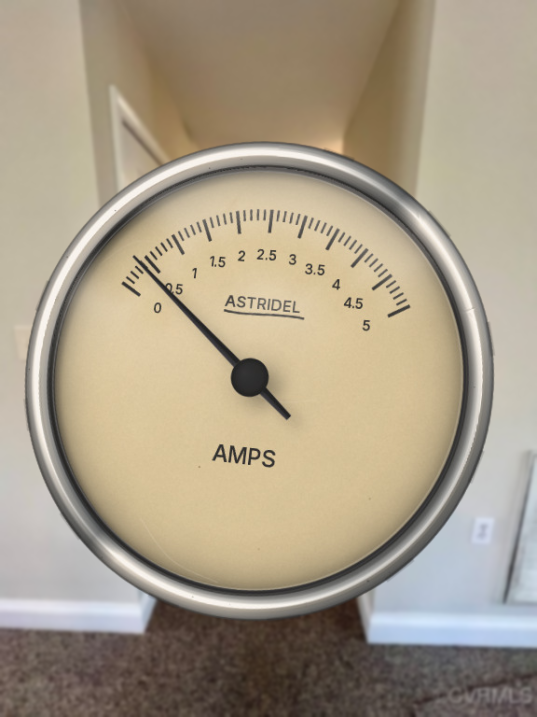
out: 0.4A
